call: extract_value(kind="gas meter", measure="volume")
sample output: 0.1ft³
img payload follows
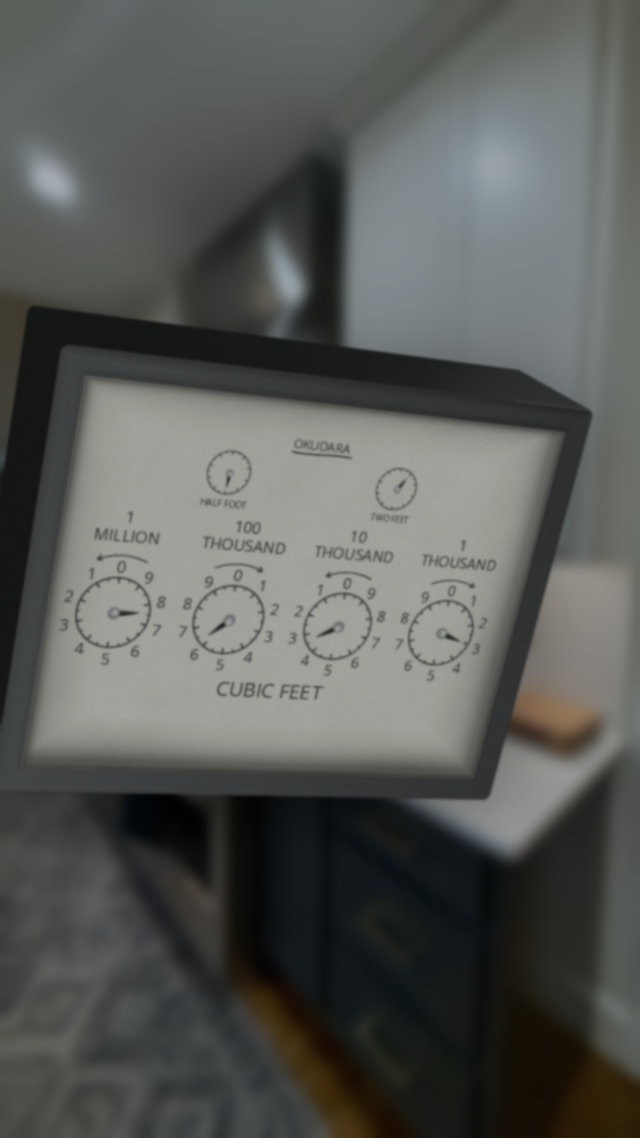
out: 763300ft³
